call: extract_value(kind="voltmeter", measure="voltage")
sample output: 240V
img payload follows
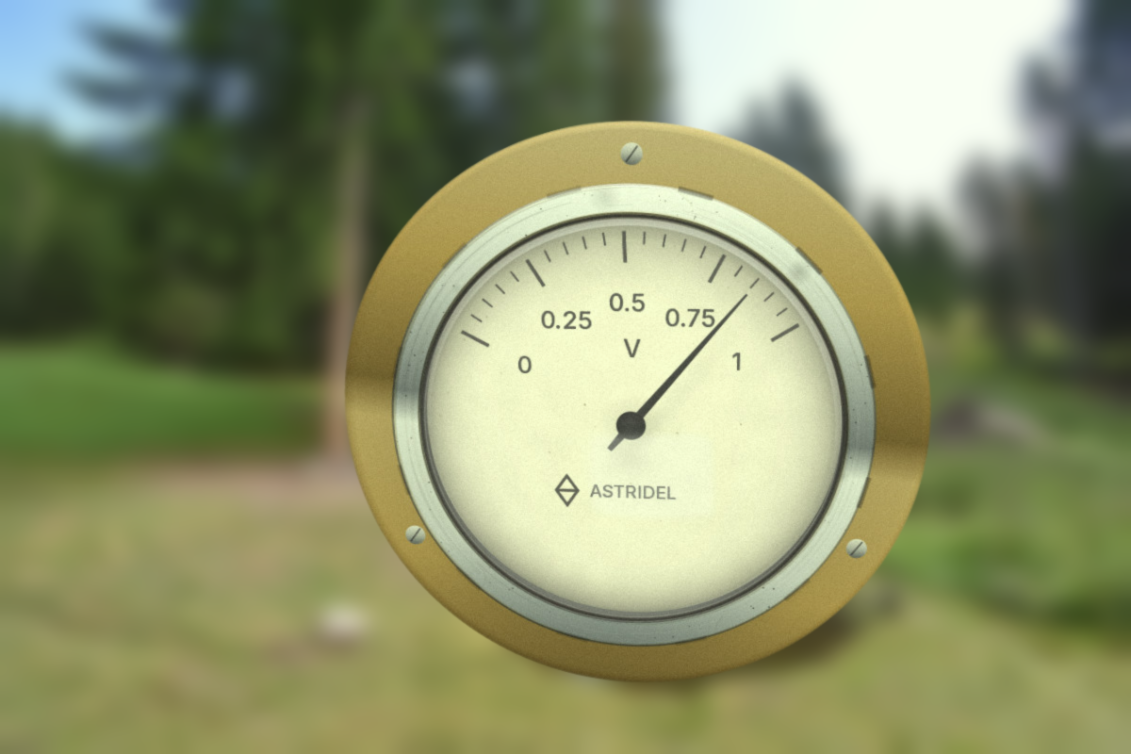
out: 0.85V
